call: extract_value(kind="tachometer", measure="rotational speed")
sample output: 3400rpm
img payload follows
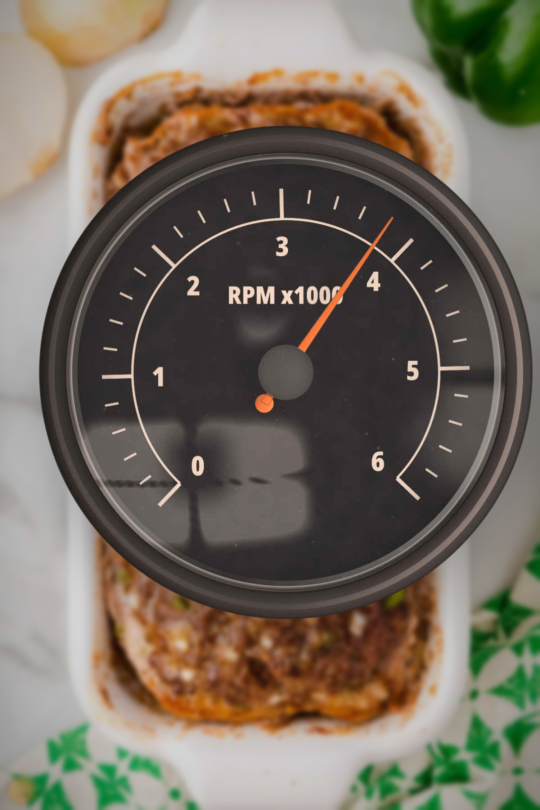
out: 3800rpm
